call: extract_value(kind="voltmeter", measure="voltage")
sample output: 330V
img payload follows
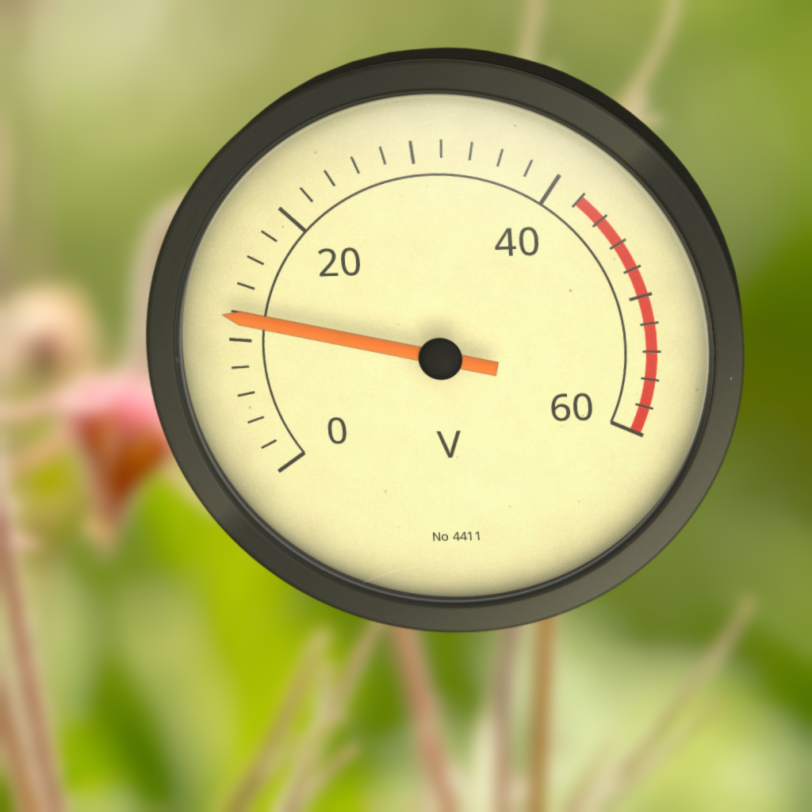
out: 12V
